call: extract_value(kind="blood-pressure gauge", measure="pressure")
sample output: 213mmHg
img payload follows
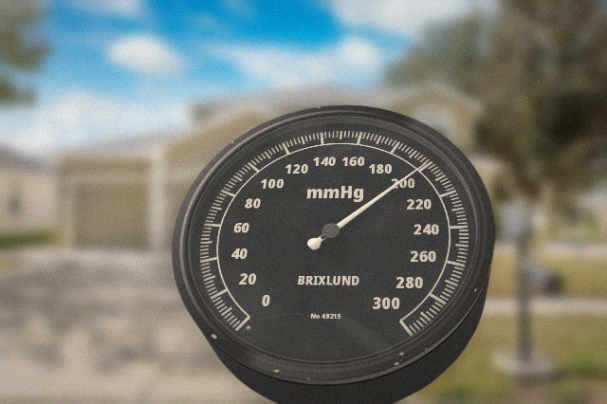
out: 200mmHg
